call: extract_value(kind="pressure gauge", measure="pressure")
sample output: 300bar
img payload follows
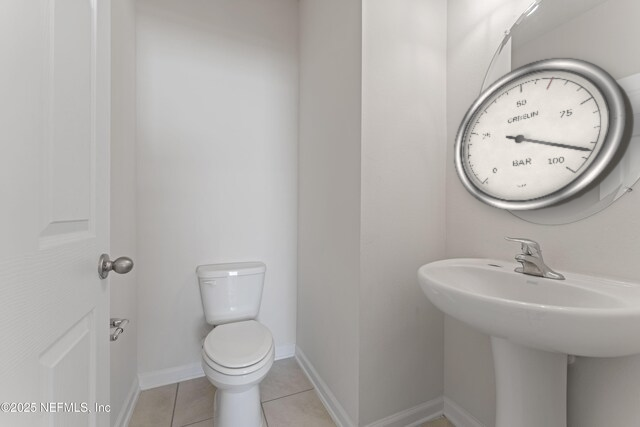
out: 92.5bar
